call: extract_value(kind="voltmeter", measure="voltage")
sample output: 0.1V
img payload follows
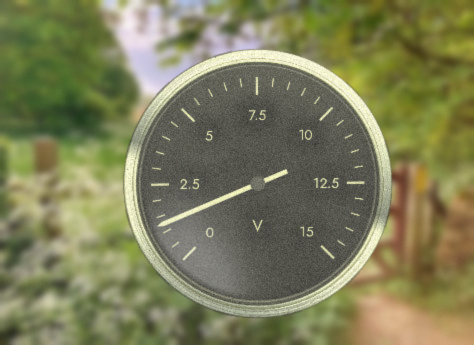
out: 1.25V
